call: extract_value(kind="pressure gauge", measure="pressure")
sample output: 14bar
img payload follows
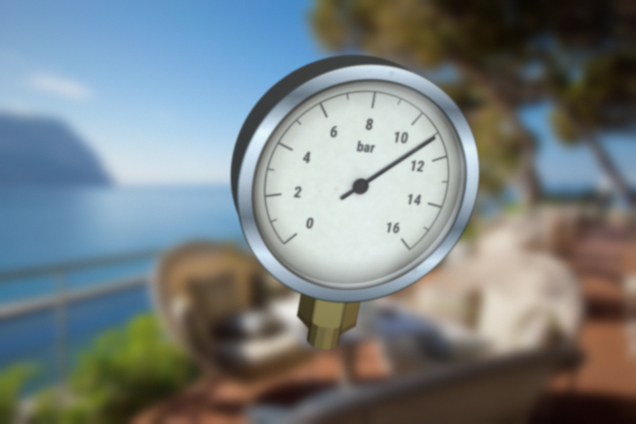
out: 11bar
